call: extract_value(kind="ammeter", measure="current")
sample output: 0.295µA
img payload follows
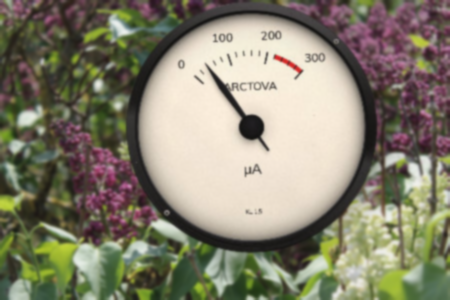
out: 40µA
